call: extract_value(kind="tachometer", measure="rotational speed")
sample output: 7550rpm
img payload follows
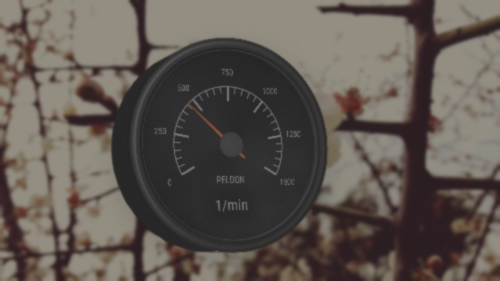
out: 450rpm
